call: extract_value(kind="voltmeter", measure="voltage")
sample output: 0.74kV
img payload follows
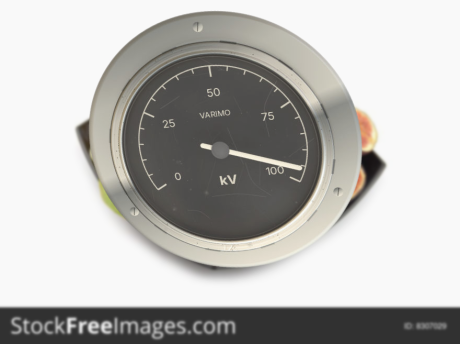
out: 95kV
